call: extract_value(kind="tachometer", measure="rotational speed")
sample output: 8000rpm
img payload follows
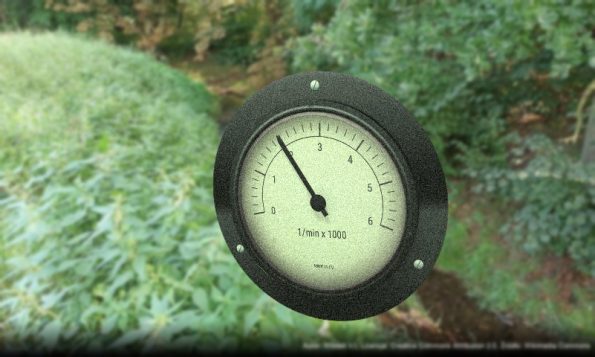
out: 2000rpm
